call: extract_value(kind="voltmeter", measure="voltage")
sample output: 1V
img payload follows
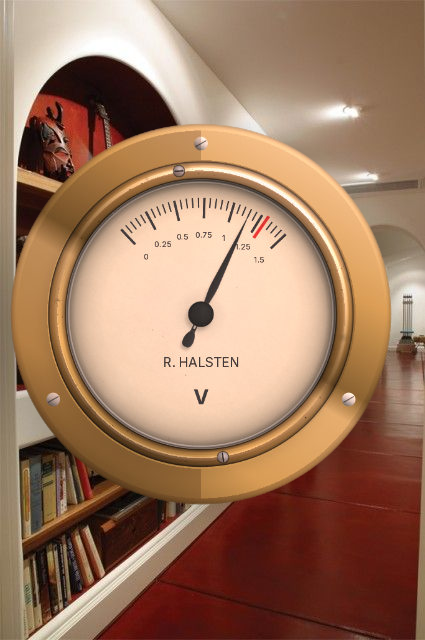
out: 1.15V
